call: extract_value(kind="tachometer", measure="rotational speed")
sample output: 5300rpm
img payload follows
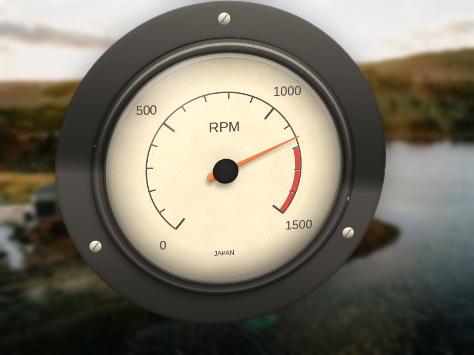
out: 1150rpm
